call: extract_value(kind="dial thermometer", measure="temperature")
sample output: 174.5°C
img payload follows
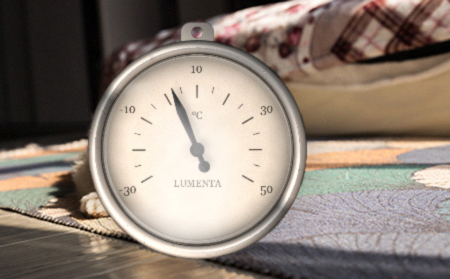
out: 2.5°C
